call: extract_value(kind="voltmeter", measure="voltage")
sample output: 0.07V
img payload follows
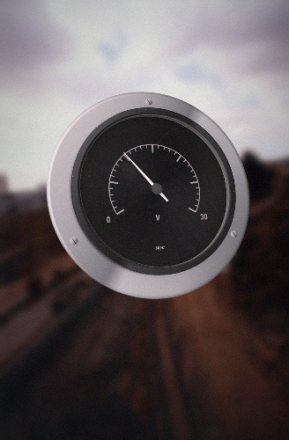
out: 10V
